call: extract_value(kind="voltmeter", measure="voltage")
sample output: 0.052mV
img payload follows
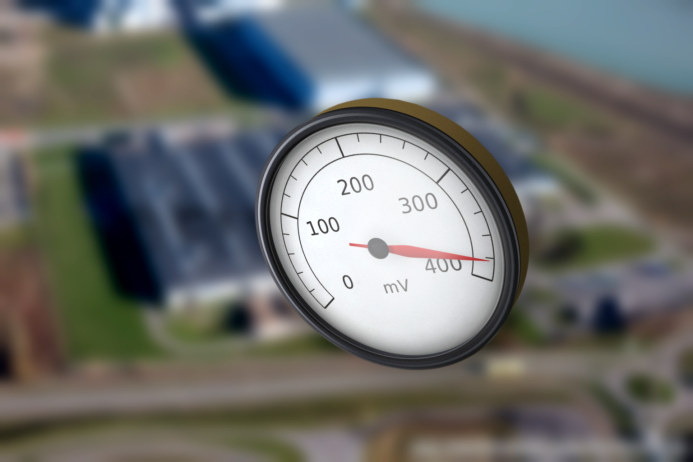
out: 380mV
